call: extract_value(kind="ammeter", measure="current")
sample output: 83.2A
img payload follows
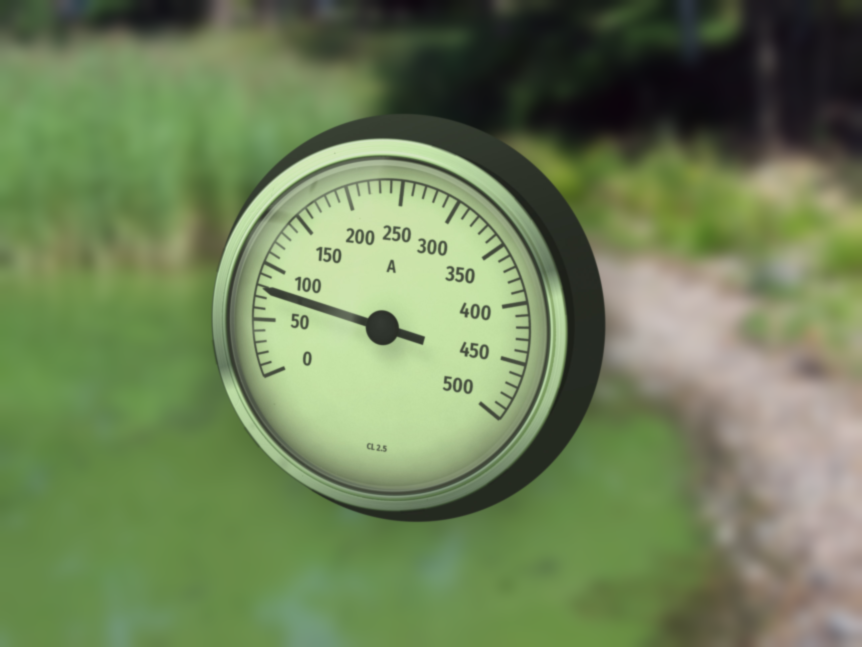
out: 80A
